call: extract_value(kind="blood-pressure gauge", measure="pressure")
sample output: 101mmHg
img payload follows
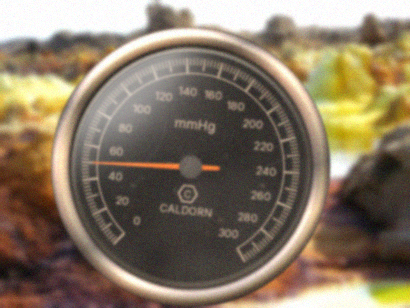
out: 50mmHg
